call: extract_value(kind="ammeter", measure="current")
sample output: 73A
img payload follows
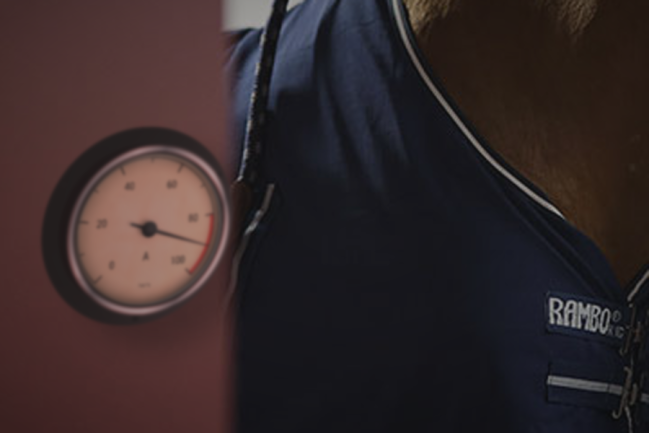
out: 90A
